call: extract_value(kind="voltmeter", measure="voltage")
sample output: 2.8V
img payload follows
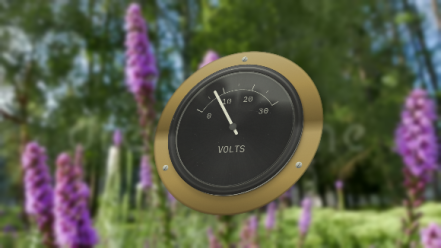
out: 7.5V
